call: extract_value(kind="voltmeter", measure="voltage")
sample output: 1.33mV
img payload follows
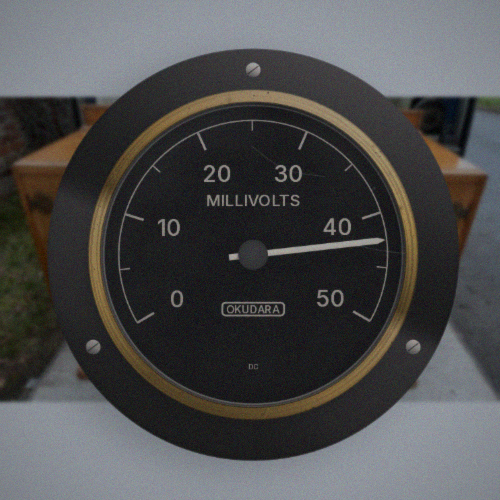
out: 42.5mV
